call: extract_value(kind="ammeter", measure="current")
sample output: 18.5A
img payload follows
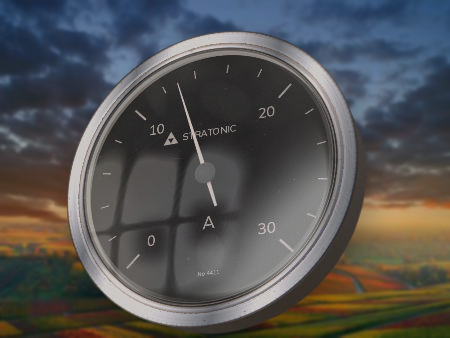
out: 13A
